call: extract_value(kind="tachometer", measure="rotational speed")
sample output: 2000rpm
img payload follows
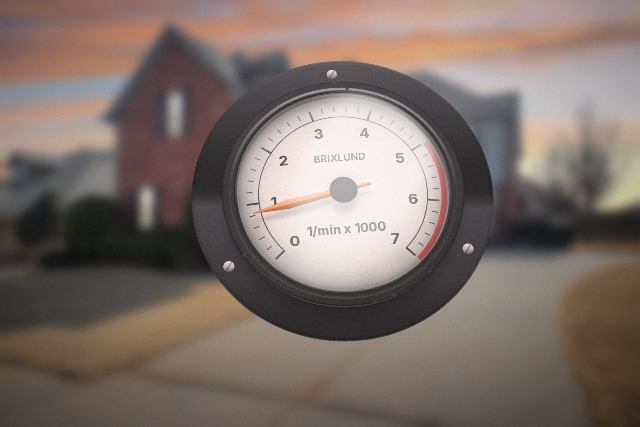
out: 800rpm
